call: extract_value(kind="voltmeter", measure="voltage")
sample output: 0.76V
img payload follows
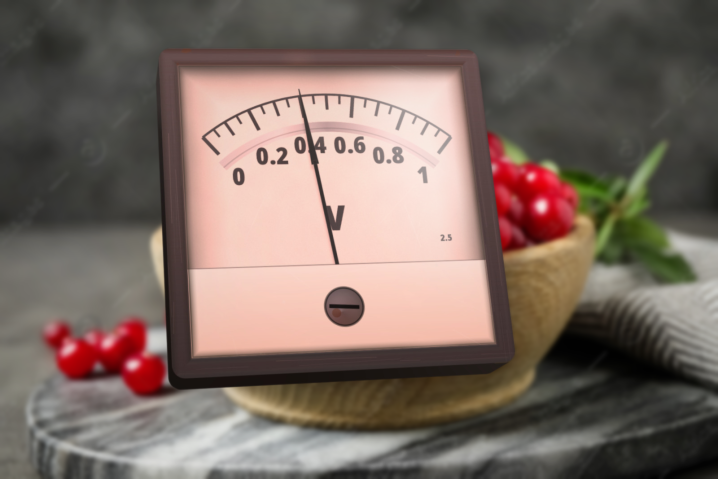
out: 0.4V
